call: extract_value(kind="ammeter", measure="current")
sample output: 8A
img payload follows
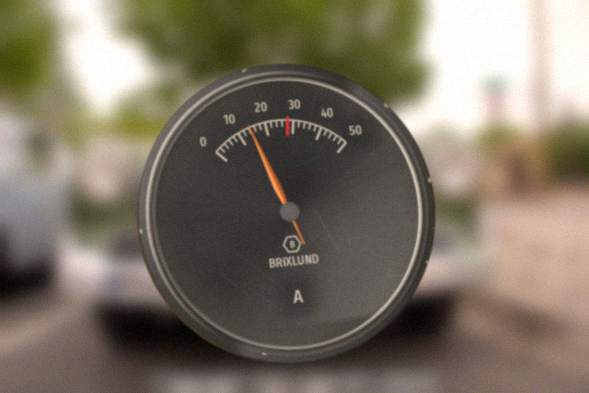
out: 14A
